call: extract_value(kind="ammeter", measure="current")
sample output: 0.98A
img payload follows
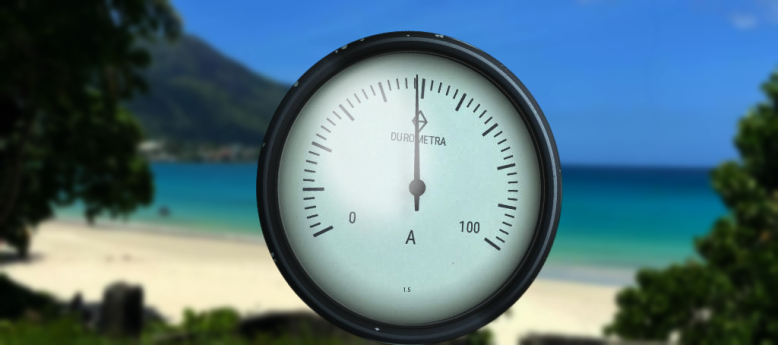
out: 48A
